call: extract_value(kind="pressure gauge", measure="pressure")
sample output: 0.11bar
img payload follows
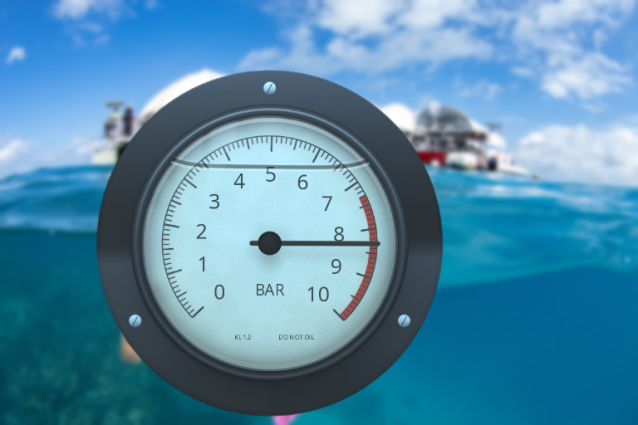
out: 8.3bar
